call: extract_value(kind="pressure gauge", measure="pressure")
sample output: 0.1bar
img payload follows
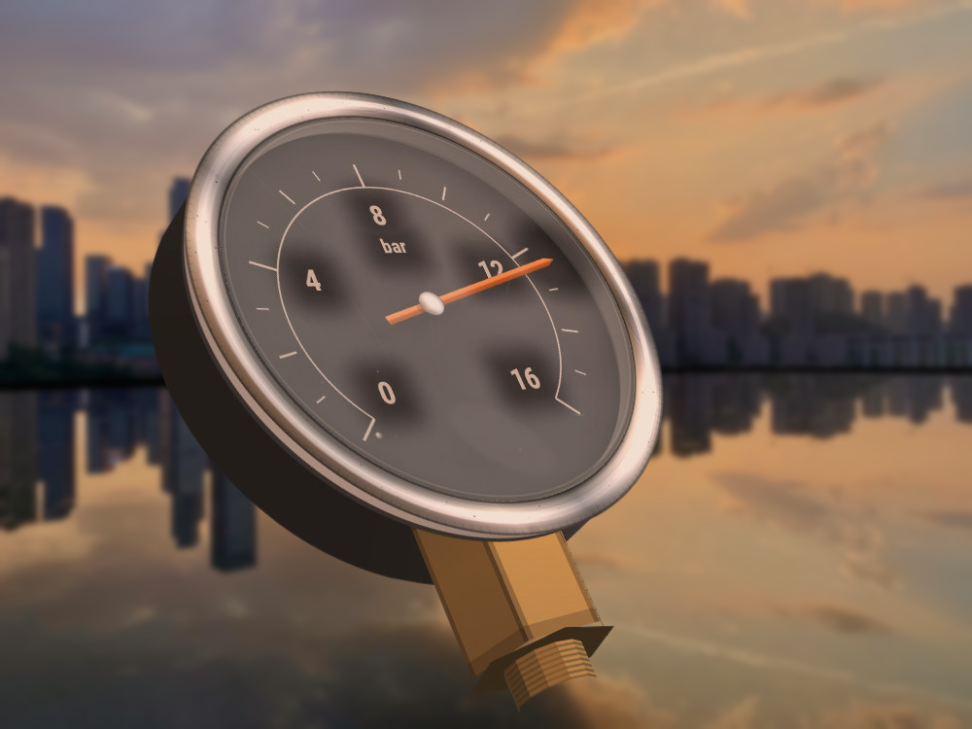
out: 12.5bar
